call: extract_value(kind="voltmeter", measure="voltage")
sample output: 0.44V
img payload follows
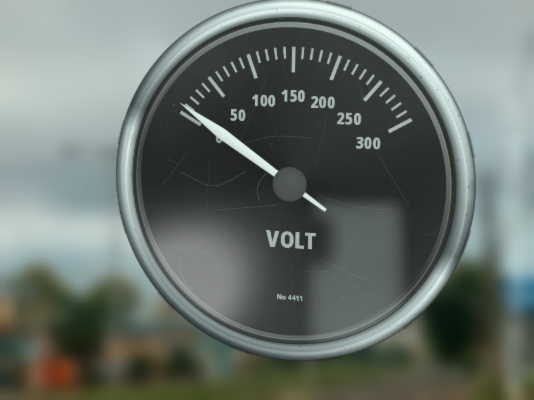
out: 10V
